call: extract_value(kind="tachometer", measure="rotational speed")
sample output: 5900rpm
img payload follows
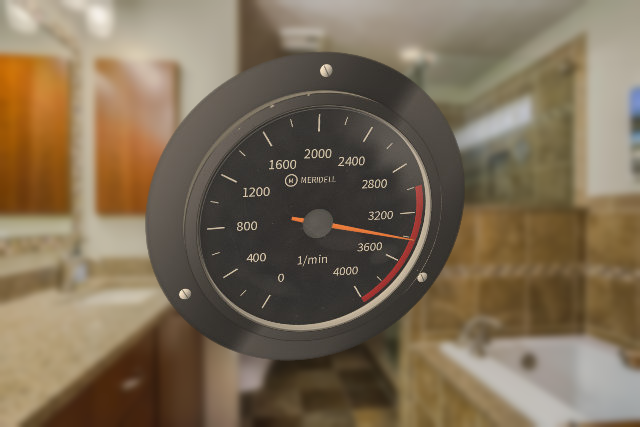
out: 3400rpm
